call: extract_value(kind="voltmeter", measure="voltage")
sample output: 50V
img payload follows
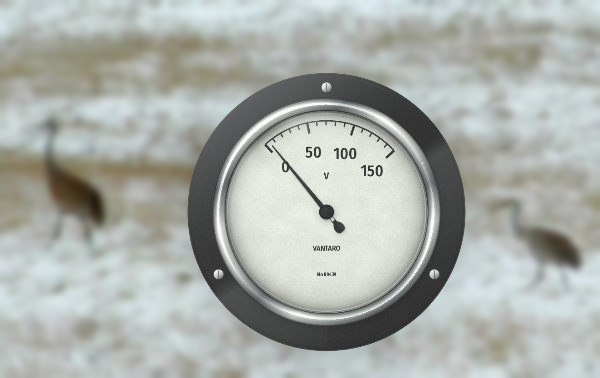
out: 5V
